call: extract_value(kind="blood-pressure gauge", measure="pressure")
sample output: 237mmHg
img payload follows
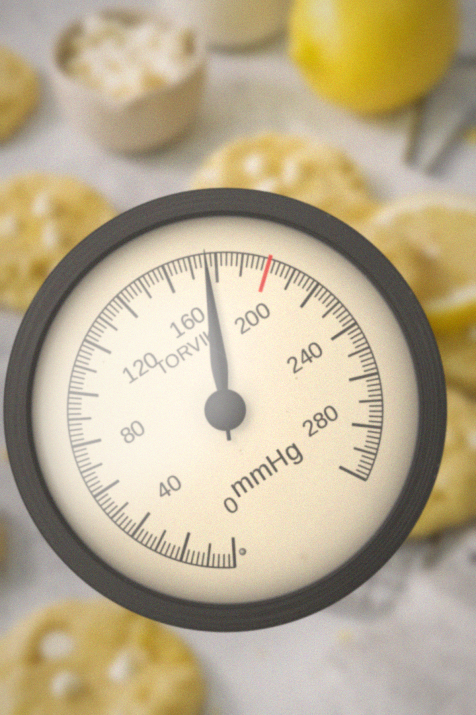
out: 176mmHg
